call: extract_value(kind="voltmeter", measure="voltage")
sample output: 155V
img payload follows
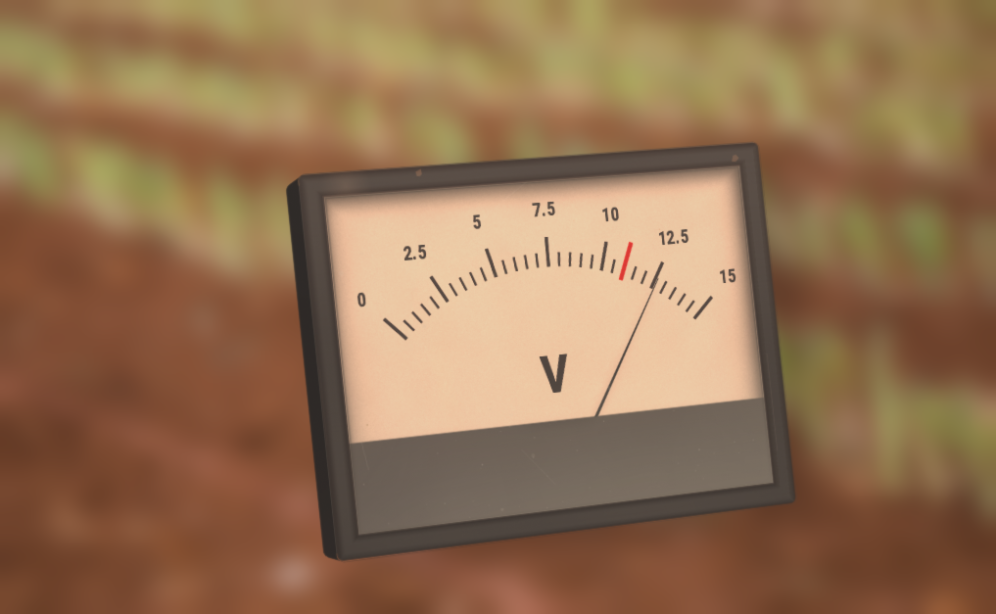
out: 12.5V
